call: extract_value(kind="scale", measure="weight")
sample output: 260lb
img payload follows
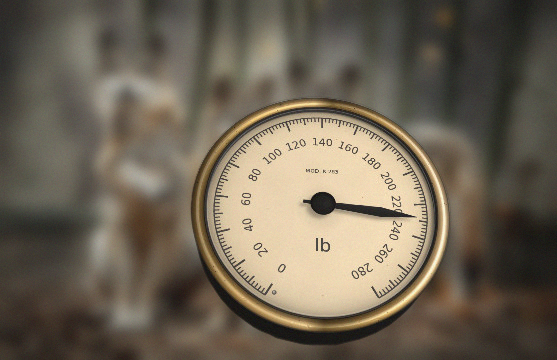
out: 230lb
